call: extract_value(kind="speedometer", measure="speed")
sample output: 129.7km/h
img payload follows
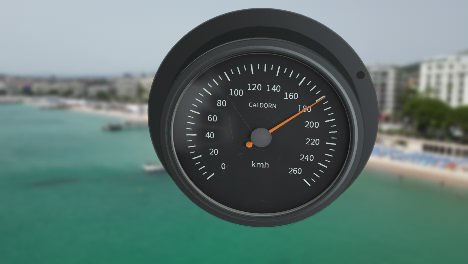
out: 180km/h
